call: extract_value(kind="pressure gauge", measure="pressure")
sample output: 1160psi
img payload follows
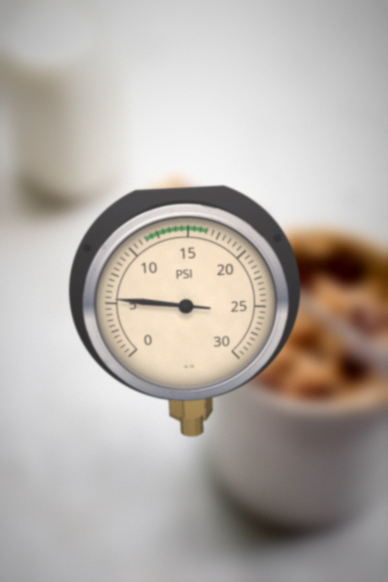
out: 5.5psi
